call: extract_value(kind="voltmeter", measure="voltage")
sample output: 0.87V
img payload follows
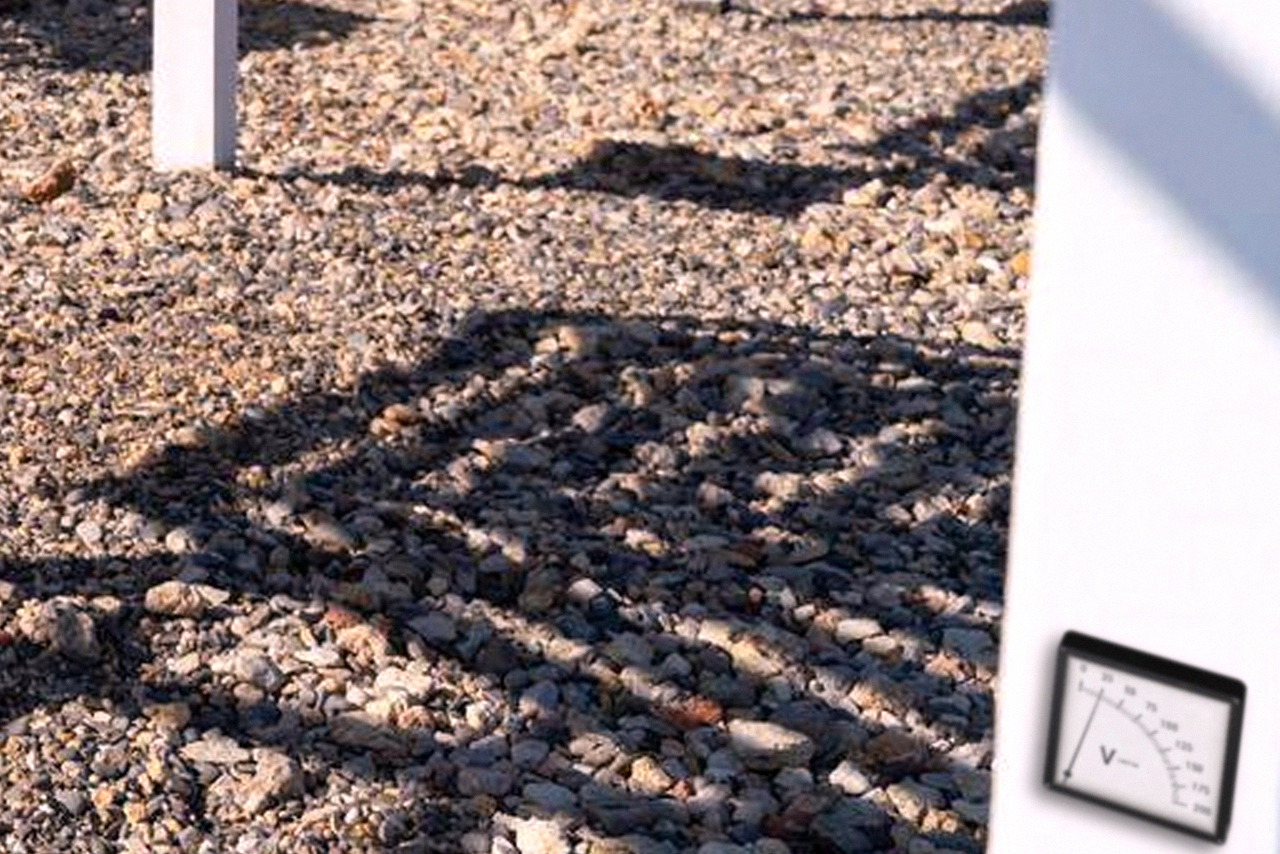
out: 25V
